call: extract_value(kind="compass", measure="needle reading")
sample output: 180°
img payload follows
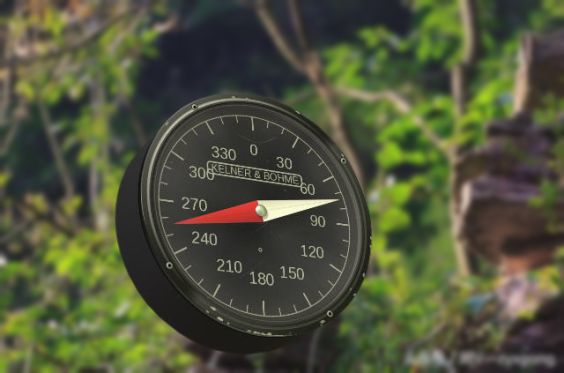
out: 255°
